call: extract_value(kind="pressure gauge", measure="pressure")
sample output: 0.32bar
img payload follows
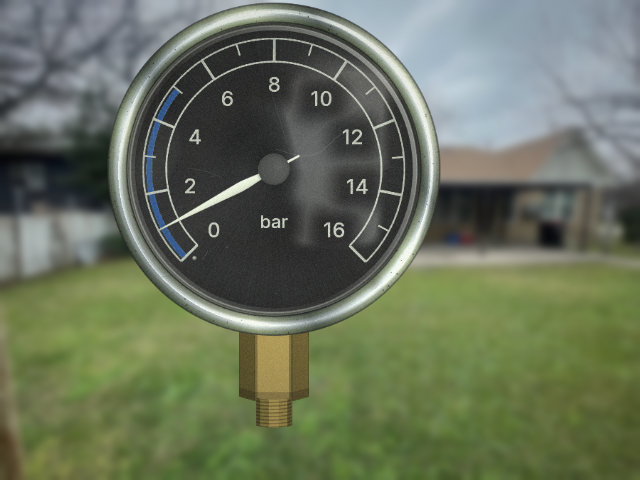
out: 1bar
